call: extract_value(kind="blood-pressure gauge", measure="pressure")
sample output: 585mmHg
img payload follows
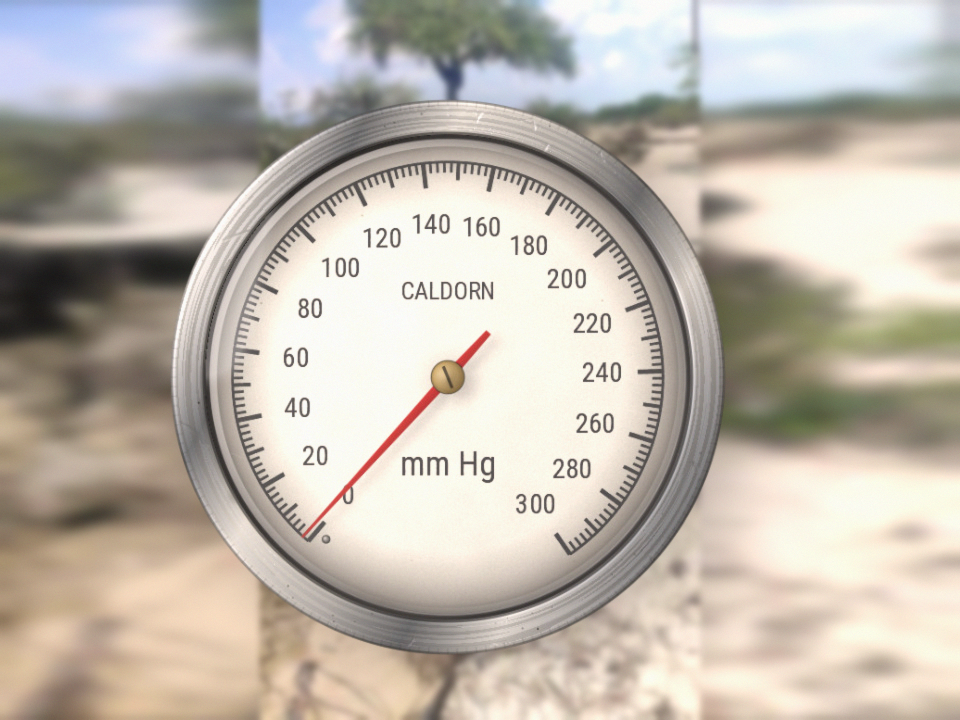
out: 2mmHg
